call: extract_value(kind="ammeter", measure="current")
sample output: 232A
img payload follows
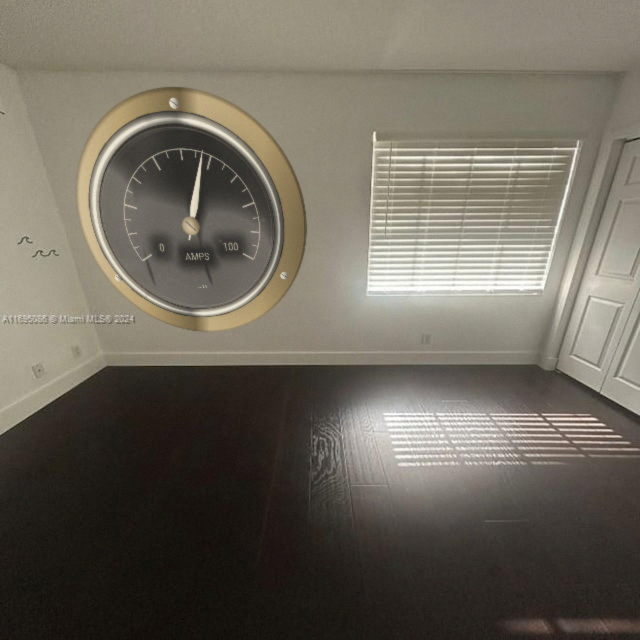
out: 57.5A
